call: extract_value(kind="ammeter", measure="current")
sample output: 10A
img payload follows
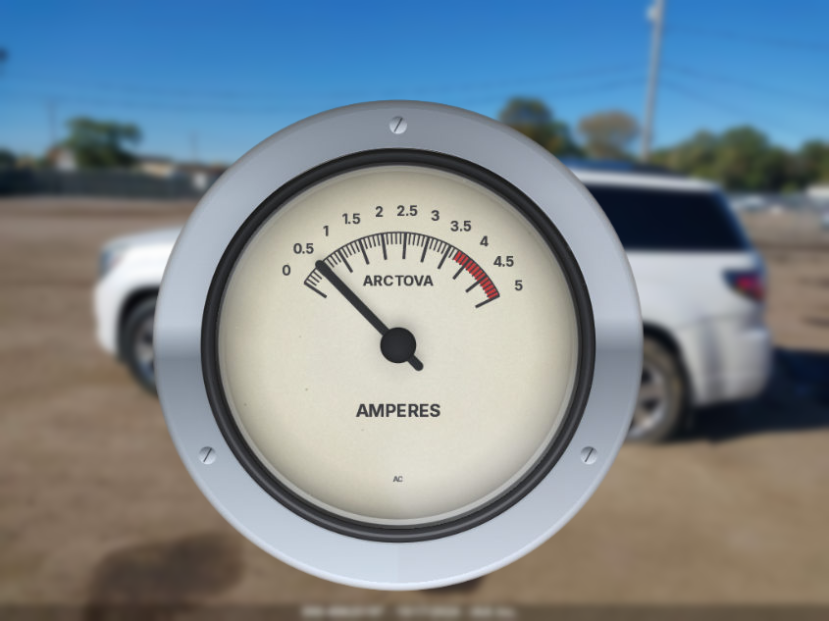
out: 0.5A
